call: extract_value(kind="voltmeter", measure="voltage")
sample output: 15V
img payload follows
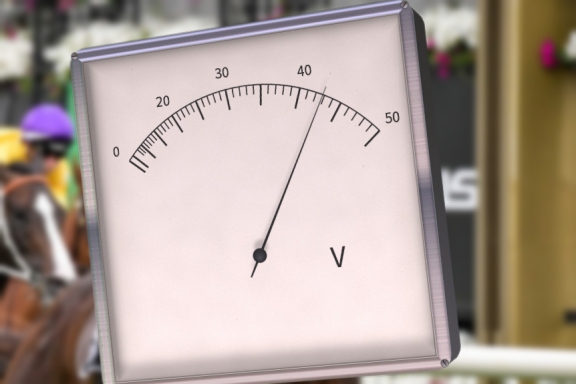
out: 43V
